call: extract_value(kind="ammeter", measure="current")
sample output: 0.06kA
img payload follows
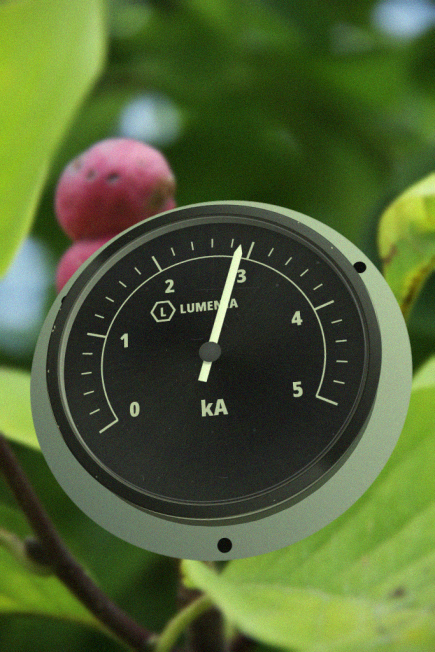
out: 2.9kA
